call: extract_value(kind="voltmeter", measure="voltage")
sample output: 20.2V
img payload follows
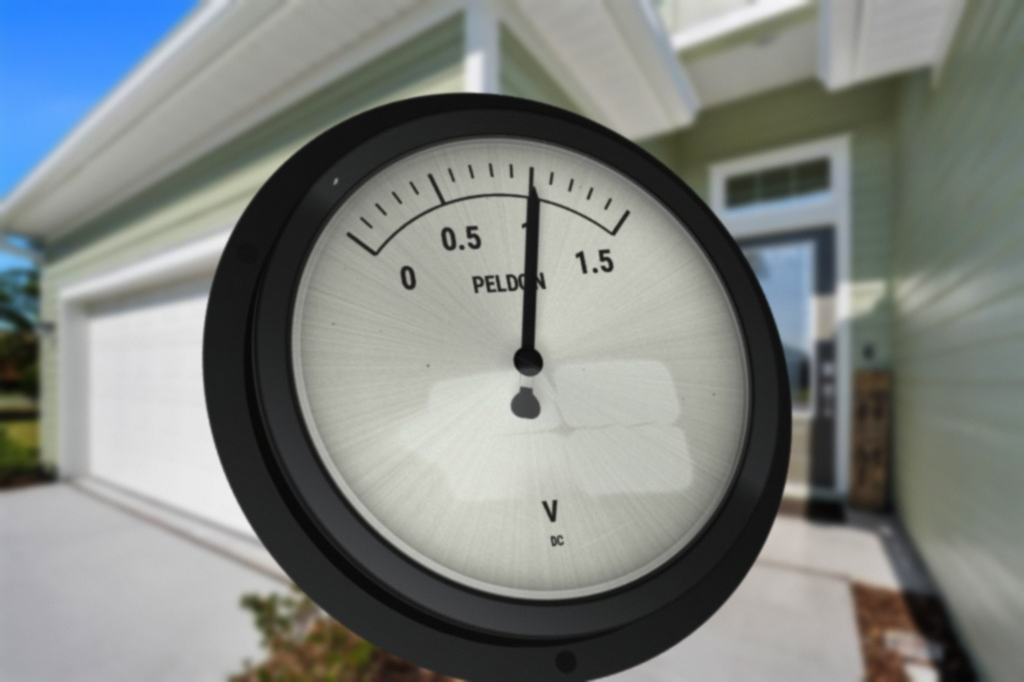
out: 1V
